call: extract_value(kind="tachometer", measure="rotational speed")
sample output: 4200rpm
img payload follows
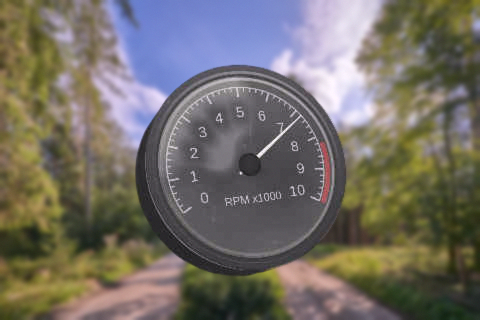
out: 7200rpm
